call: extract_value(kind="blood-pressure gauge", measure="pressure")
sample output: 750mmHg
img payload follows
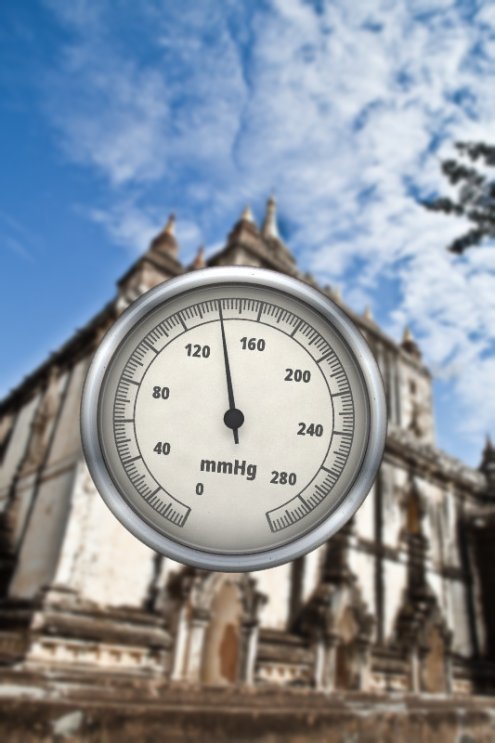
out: 140mmHg
